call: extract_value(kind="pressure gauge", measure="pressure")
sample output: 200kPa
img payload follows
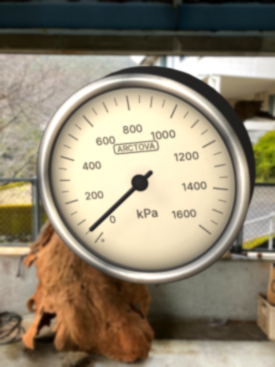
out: 50kPa
